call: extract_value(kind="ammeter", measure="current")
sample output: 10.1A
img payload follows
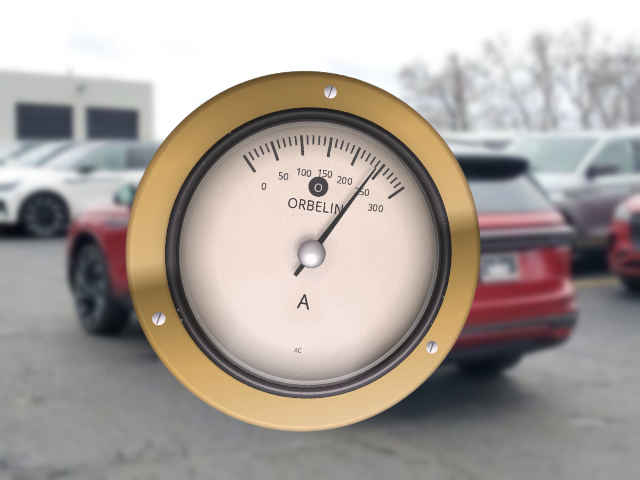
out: 240A
